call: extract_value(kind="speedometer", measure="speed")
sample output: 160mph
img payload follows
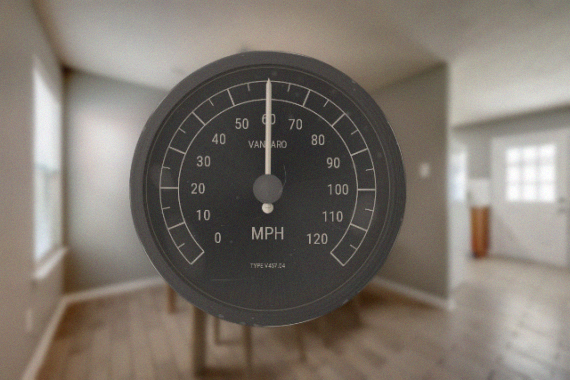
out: 60mph
